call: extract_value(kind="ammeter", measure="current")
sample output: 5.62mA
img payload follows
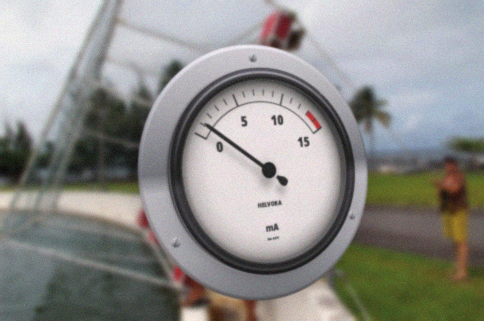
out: 1mA
